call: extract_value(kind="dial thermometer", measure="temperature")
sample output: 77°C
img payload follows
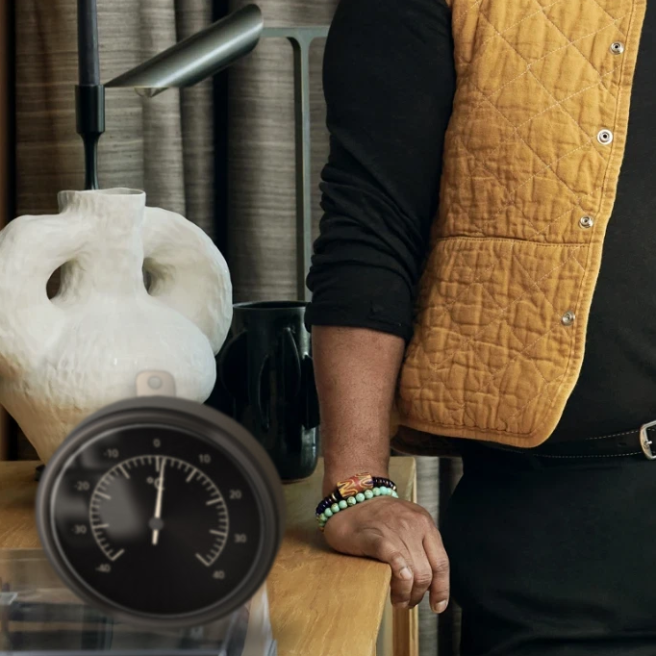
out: 2°C
